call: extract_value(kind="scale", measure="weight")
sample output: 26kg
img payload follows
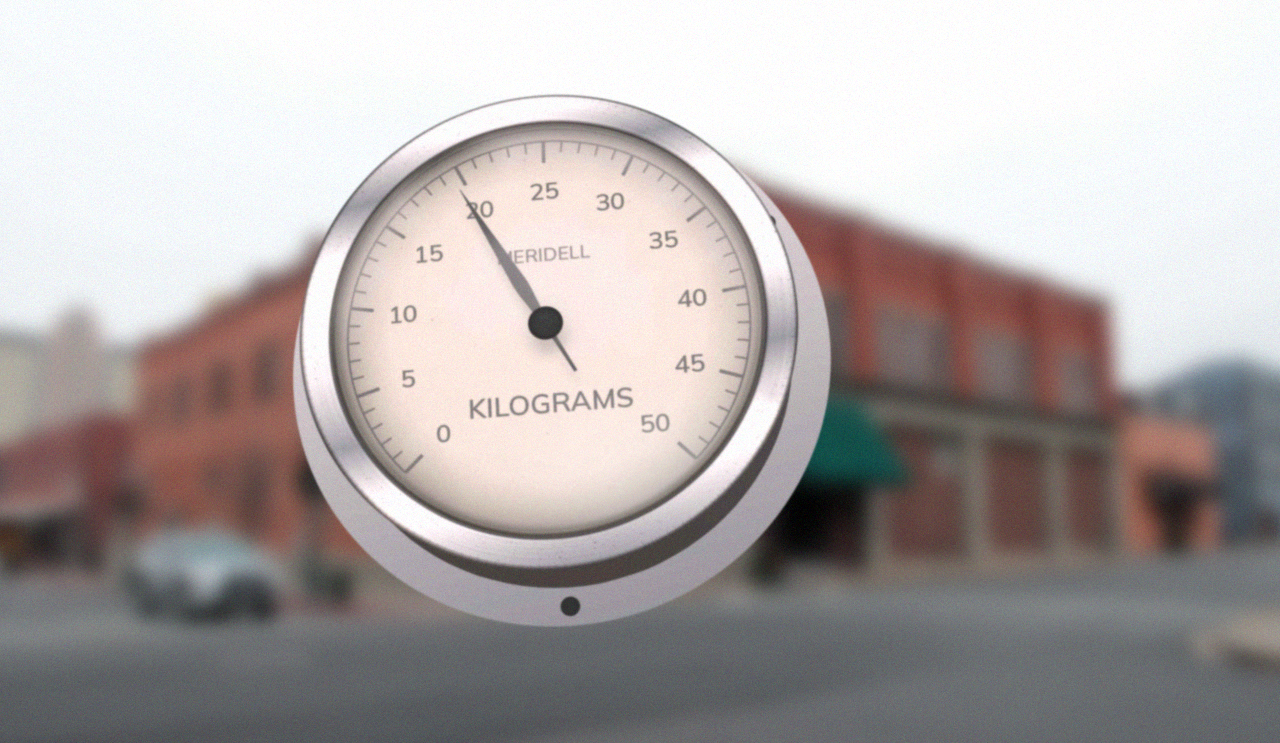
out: 19.5kg
